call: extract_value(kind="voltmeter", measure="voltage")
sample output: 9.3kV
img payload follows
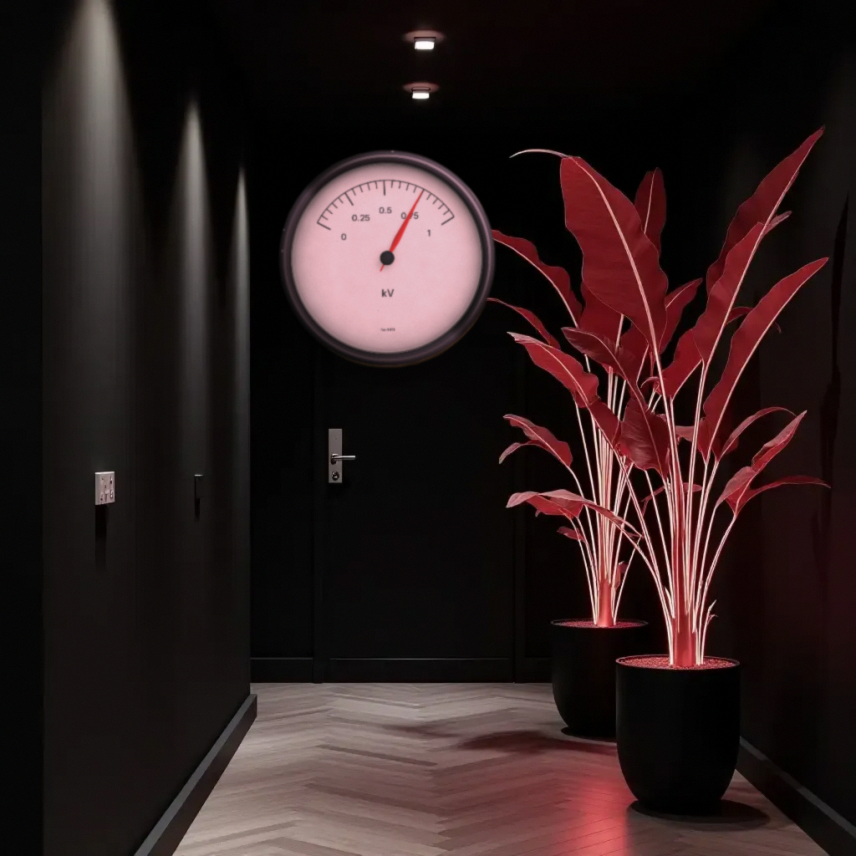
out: 0.75kV
